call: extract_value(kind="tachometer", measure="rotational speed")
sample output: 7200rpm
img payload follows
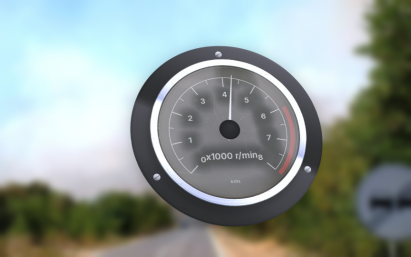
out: 4250rpm
